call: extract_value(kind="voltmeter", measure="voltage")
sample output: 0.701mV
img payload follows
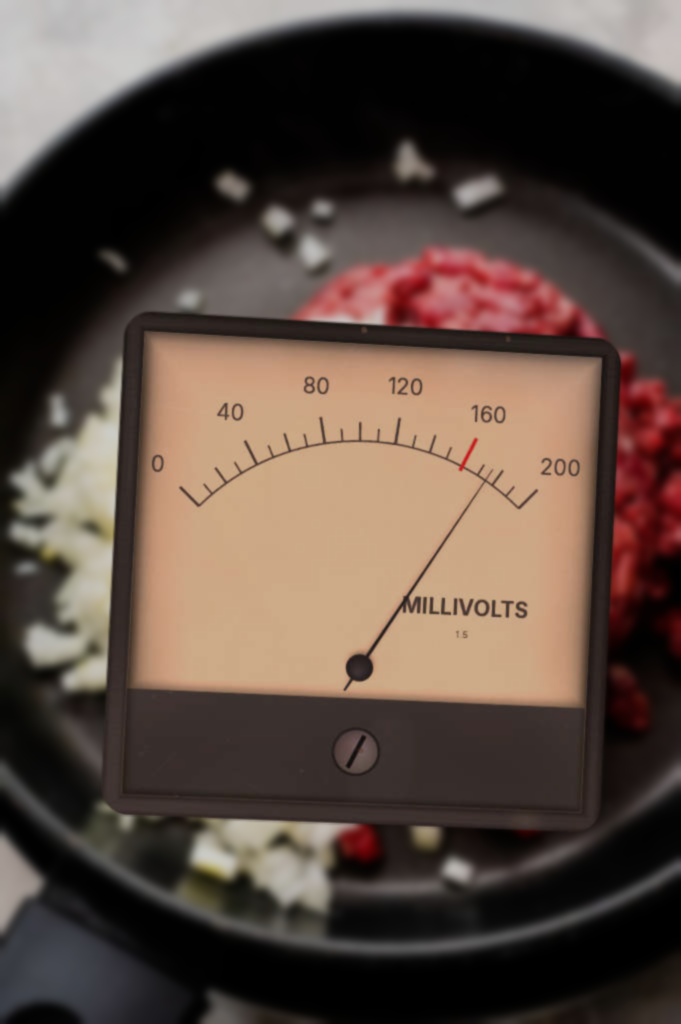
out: 175mV
